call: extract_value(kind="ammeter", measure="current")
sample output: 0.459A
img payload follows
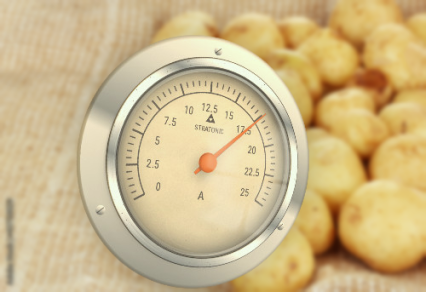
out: 17.5A
